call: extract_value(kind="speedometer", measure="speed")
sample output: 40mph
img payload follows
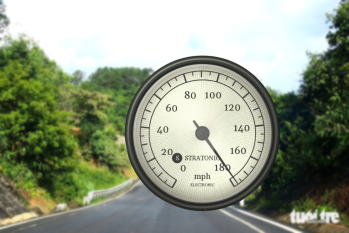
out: 177.5mph
